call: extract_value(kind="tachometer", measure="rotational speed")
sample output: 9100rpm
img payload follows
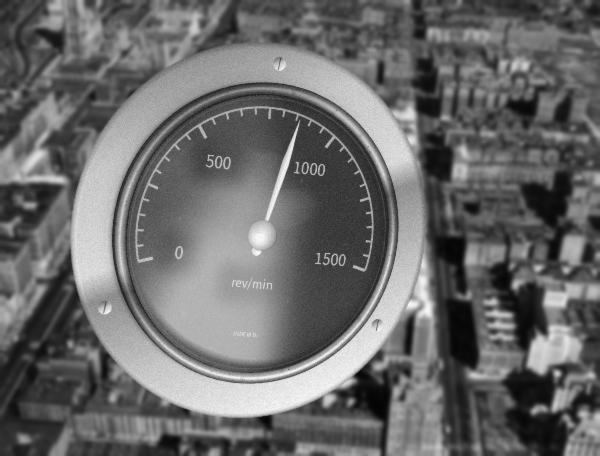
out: 850rpm
